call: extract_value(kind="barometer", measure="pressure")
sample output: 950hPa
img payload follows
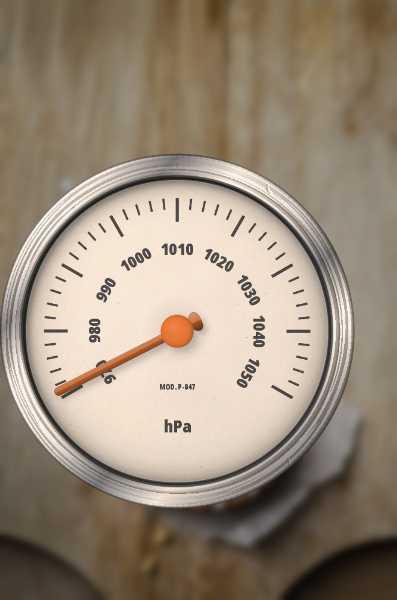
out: 971hPa
